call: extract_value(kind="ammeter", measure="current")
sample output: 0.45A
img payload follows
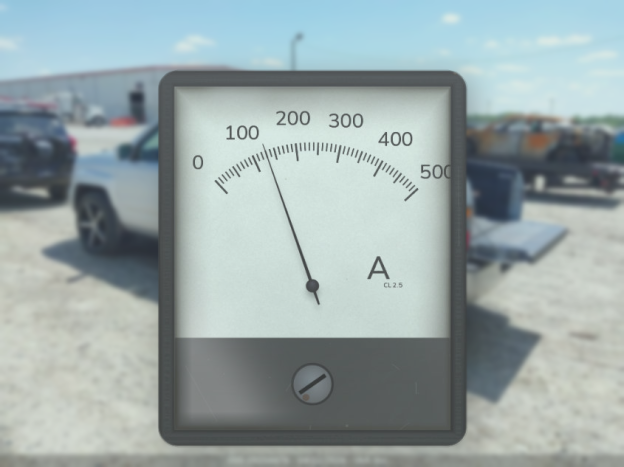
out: 130A
